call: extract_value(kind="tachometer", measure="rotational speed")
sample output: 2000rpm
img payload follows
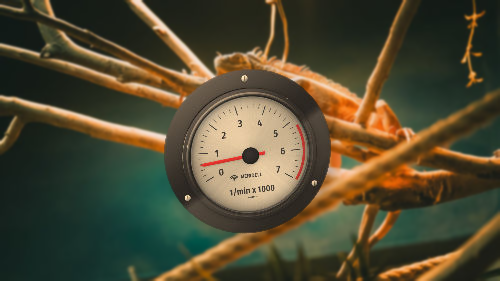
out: 600rpm
